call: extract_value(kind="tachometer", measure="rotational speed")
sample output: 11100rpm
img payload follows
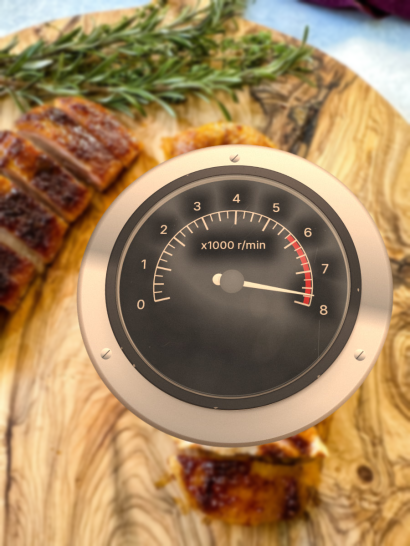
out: 7750rpm
